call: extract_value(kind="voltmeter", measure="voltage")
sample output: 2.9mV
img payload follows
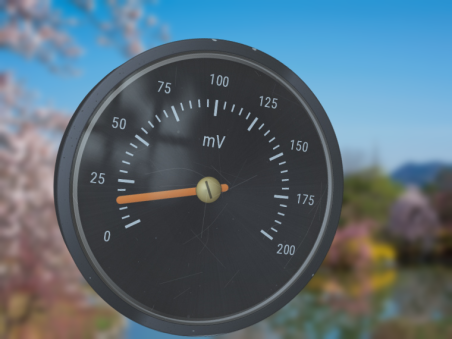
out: 15mV
